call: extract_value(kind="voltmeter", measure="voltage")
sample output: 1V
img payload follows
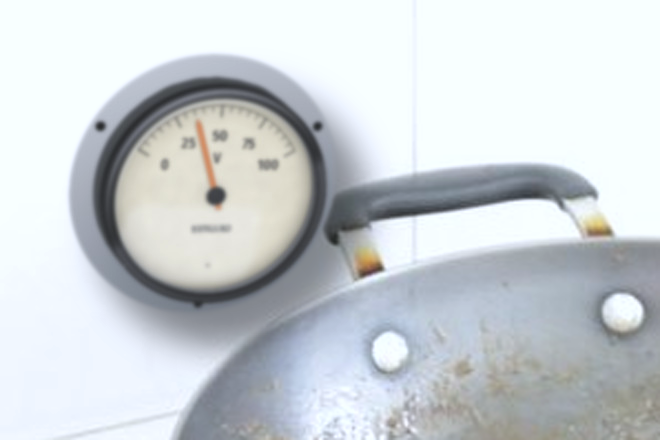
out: 35V
